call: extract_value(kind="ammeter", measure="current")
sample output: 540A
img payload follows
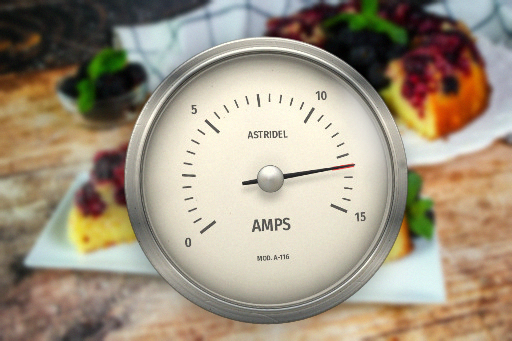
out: 13A
